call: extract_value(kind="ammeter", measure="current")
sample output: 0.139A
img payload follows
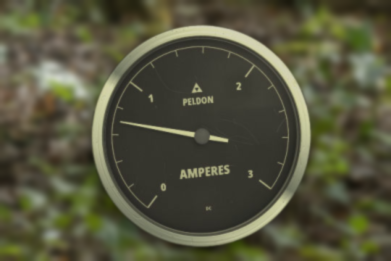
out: 0.7A
